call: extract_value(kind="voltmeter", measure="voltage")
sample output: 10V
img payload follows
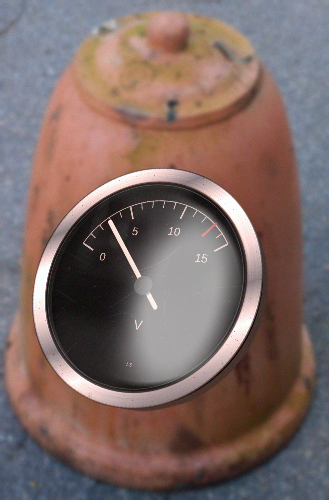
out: 3V
